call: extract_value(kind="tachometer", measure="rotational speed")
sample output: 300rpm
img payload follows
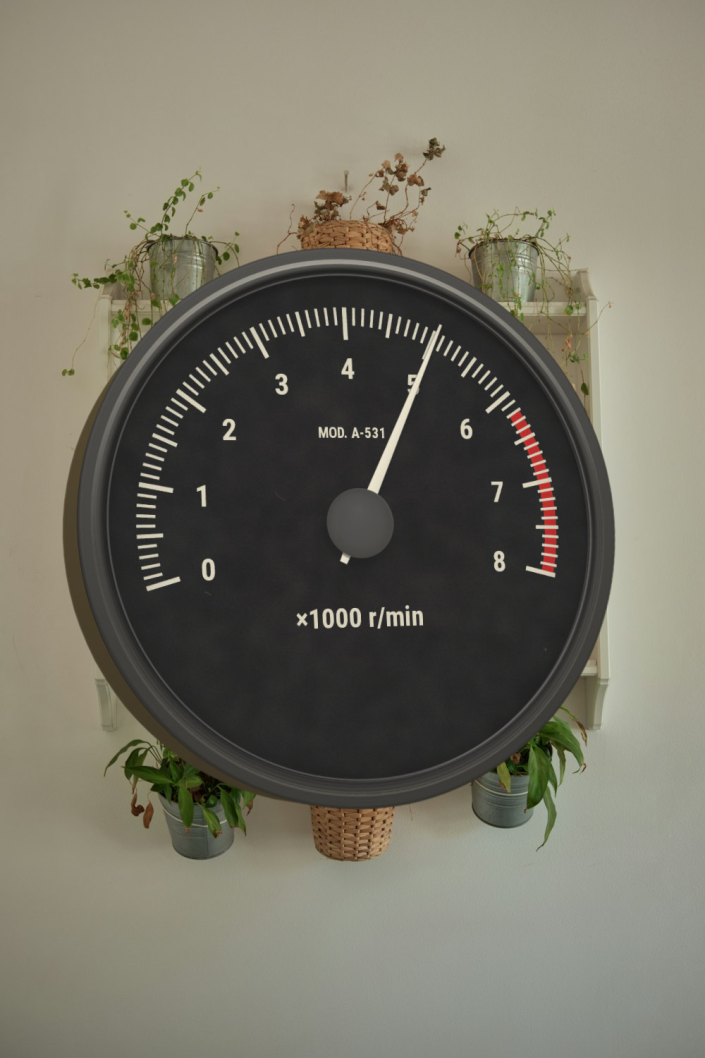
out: 5000rpm
